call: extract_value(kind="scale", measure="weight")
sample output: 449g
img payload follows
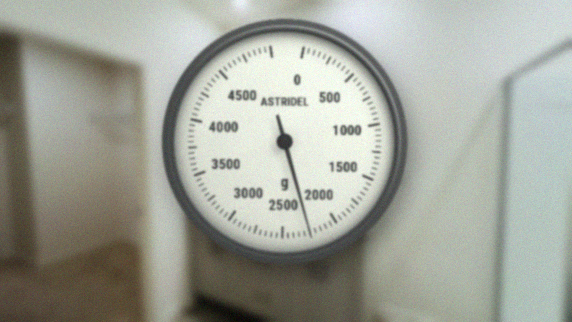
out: 2250g
